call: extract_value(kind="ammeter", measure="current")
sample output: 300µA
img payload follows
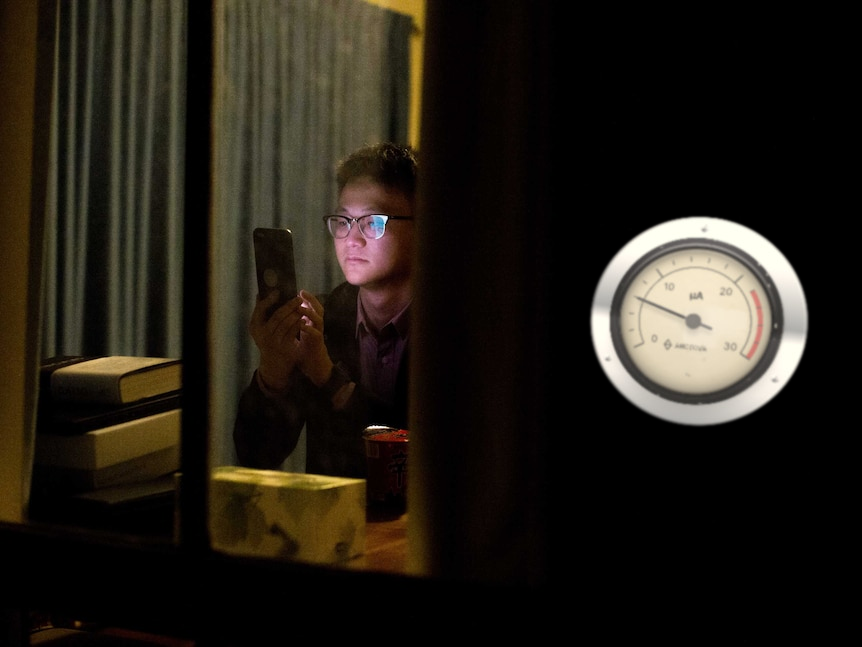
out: 6µA
